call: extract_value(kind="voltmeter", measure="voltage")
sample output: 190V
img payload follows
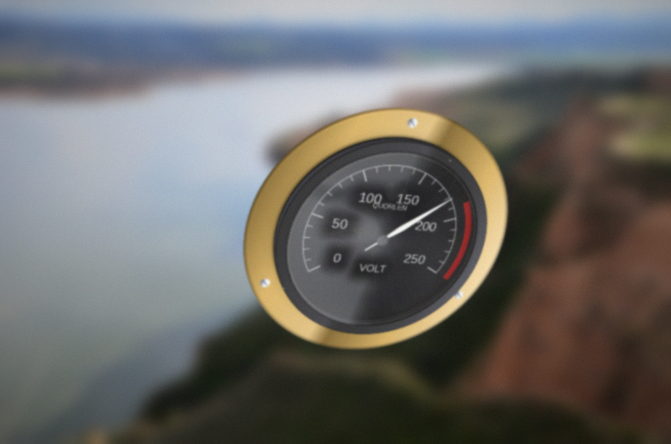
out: 180V
